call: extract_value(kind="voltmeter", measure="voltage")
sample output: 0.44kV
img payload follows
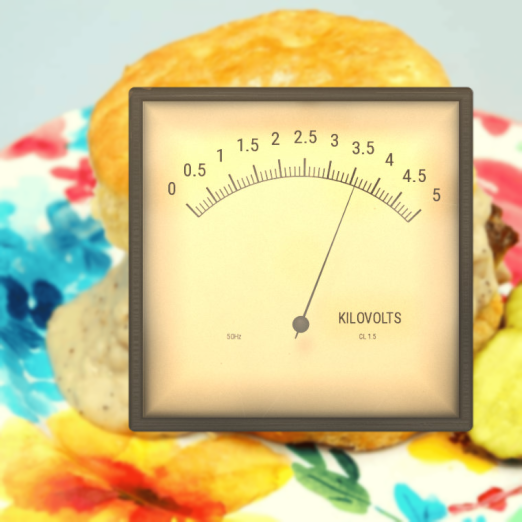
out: 3.6kV
